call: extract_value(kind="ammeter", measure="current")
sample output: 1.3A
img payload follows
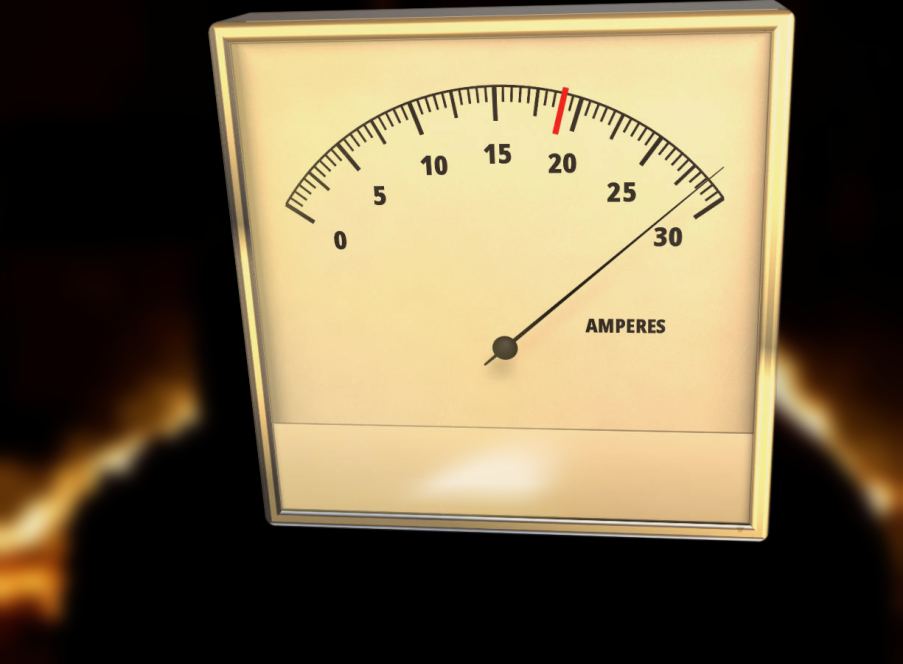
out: 28.5A
